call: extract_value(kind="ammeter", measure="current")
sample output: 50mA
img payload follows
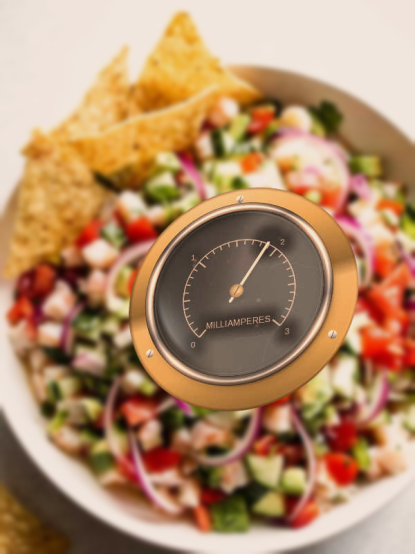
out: 1.9mA
